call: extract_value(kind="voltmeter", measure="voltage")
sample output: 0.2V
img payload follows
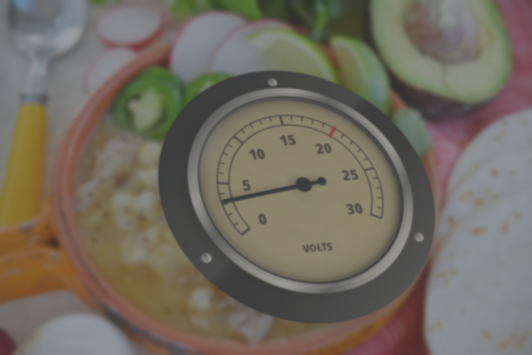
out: 3V
